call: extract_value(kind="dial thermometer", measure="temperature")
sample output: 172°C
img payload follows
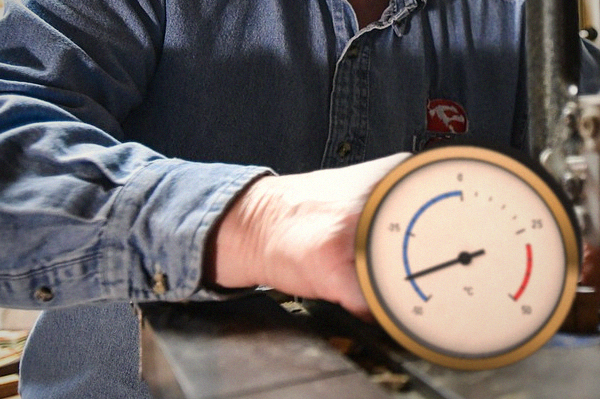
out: -40°C
